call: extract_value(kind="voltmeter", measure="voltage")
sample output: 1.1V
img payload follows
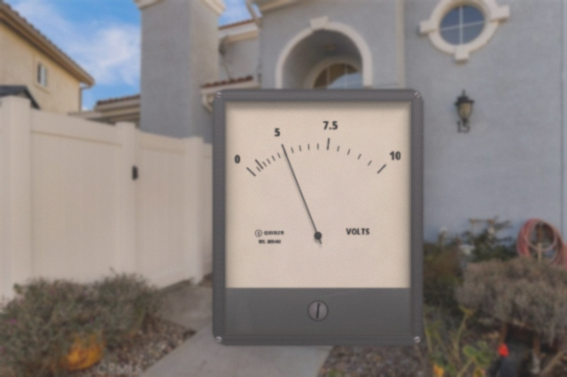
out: 5V
